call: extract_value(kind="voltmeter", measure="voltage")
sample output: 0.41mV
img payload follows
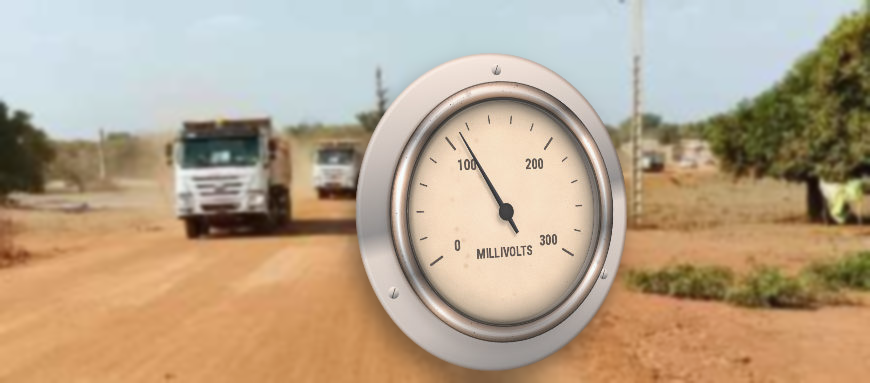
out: 110mV
